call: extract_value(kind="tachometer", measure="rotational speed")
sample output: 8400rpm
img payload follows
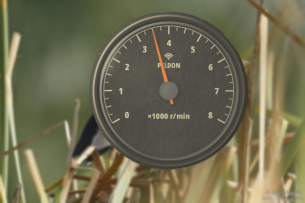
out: 3500rpm
